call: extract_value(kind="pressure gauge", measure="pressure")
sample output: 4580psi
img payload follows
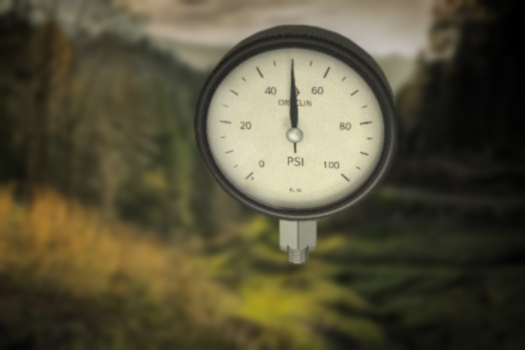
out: 50psi
